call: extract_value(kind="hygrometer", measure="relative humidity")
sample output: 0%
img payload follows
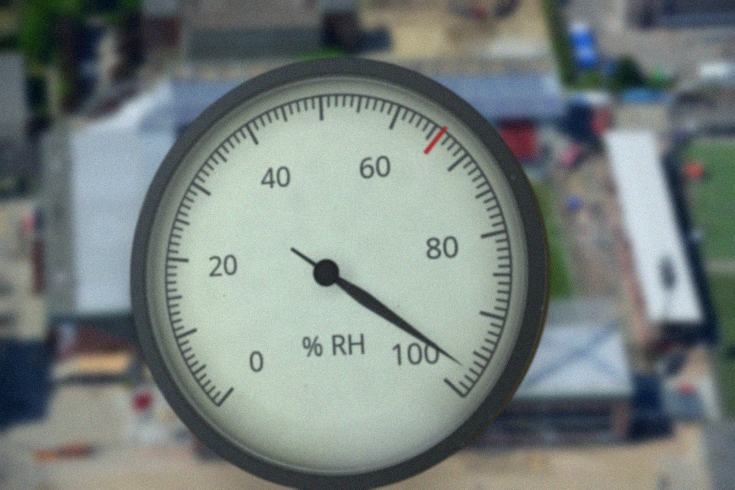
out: 97%
